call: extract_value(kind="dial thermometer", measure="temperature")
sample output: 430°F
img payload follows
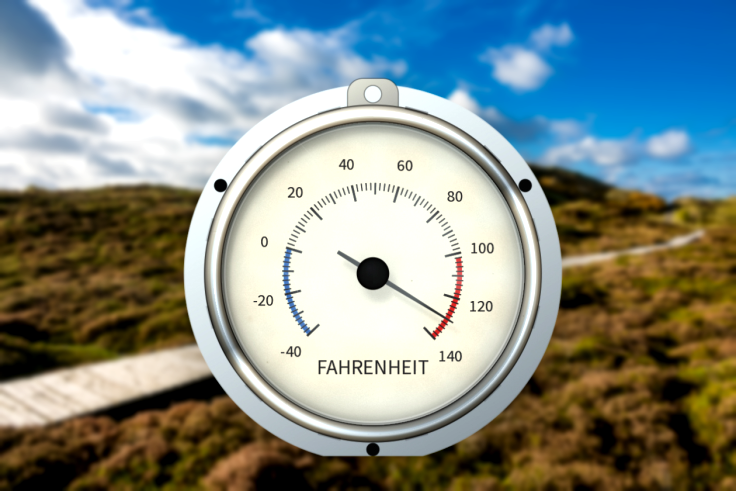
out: 130°F
